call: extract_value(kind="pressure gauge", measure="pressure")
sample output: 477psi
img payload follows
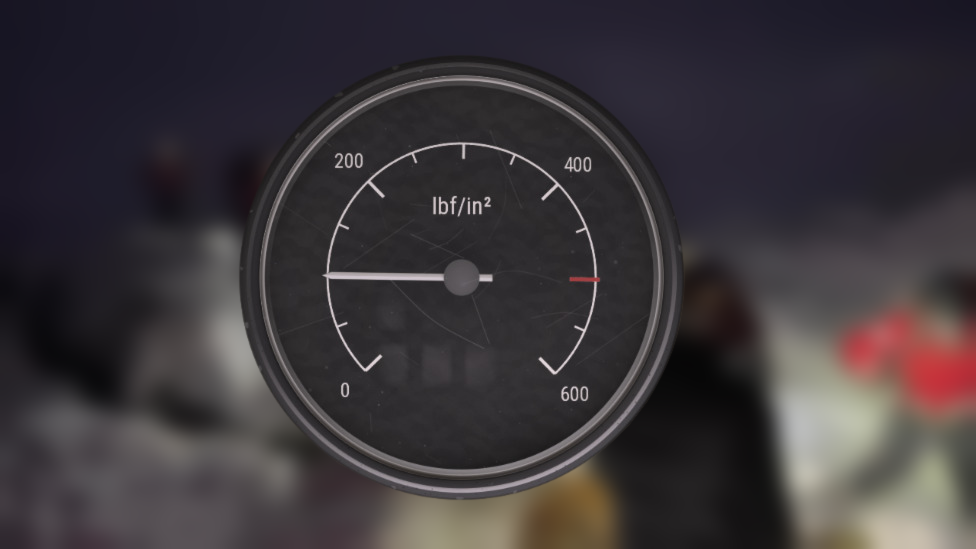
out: 100psi
